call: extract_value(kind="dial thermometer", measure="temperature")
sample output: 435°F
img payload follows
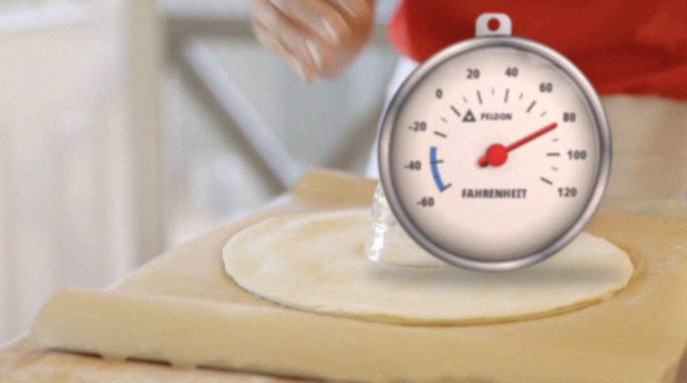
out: 80°F
